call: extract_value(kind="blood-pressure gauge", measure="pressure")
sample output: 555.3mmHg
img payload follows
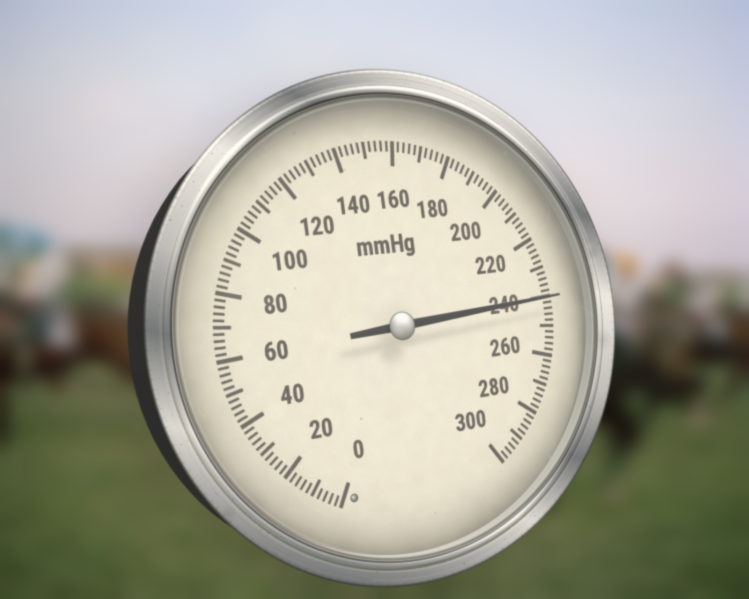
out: 240mmHg
